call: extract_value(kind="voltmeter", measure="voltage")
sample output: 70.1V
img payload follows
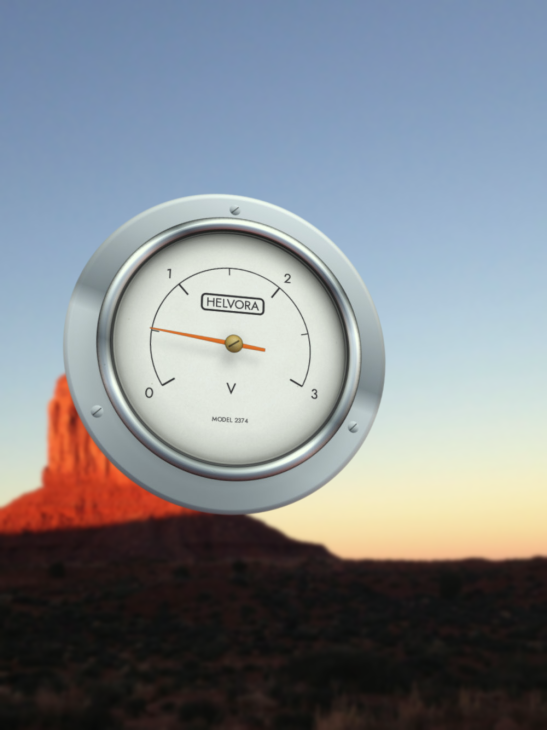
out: 0.5V
